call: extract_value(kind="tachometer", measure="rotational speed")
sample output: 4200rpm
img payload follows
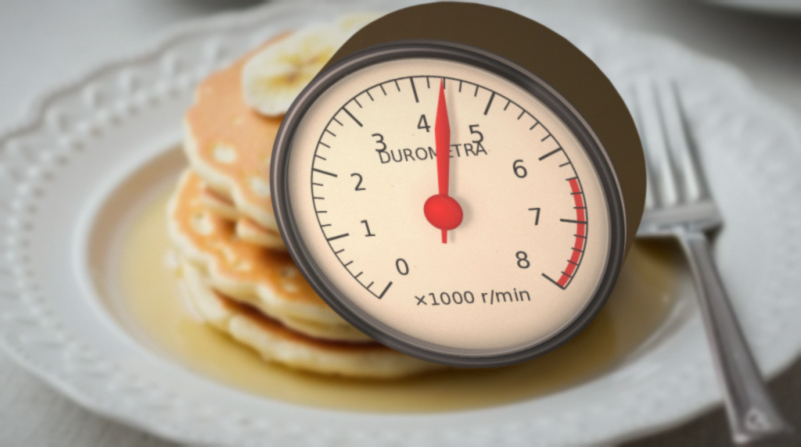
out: 4400rpm
